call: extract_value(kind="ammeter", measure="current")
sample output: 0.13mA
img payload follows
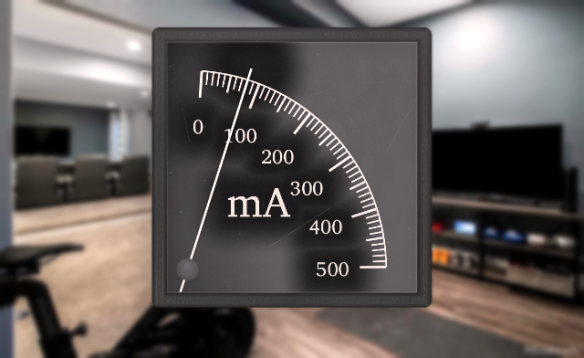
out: 80mA
